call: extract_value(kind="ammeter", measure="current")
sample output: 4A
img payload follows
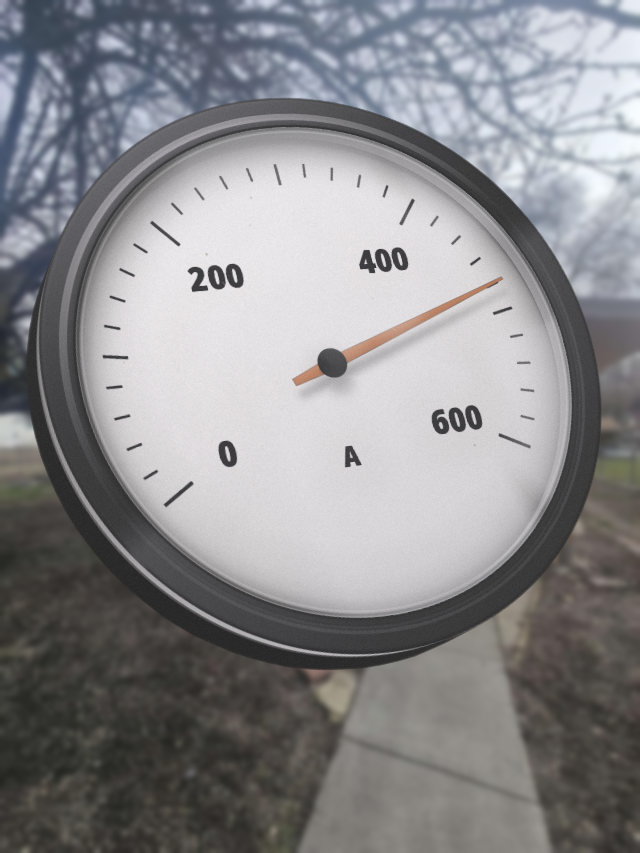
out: 480A
